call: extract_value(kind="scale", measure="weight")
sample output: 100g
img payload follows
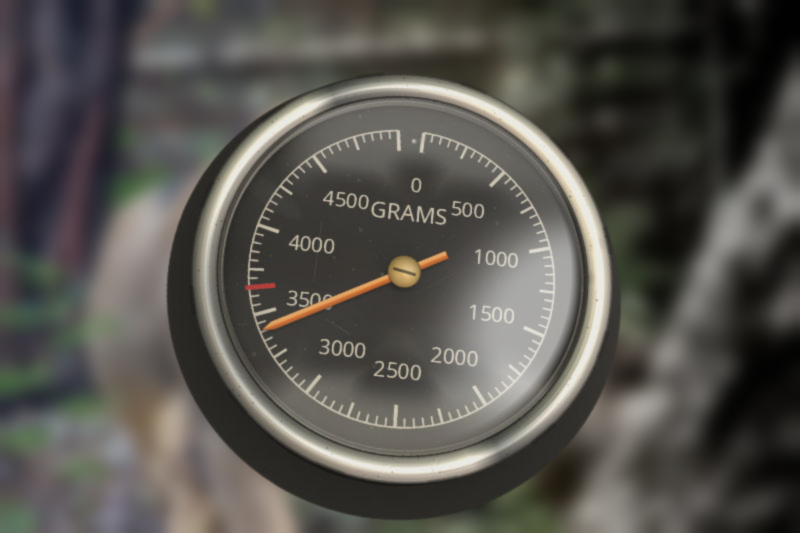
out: 3400g
